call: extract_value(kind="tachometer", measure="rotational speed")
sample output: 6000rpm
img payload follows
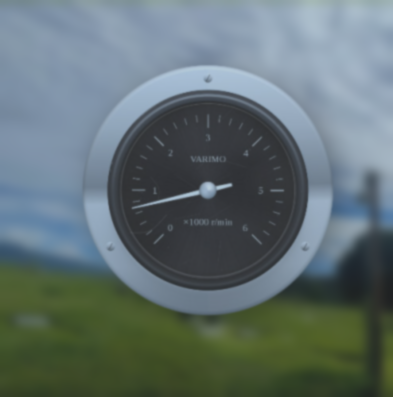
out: 700rpm
